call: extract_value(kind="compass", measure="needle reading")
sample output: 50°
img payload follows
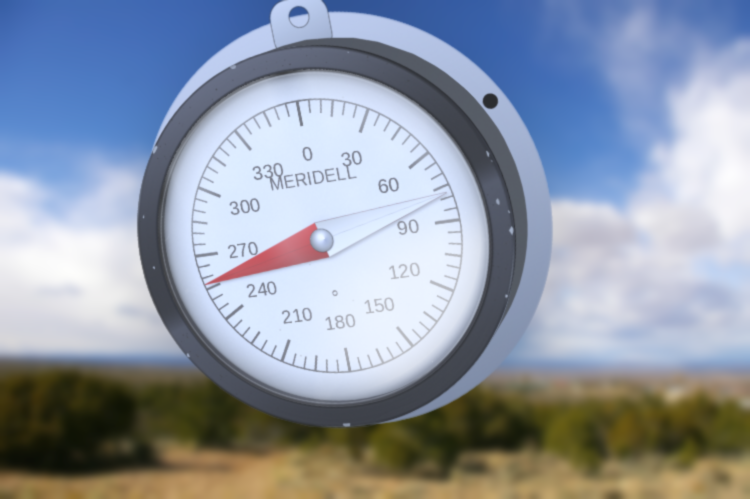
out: 257.5°
